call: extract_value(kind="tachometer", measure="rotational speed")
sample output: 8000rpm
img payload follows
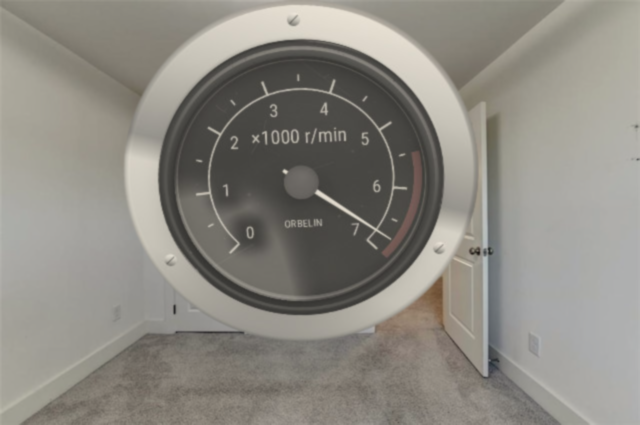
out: 6750rpm
